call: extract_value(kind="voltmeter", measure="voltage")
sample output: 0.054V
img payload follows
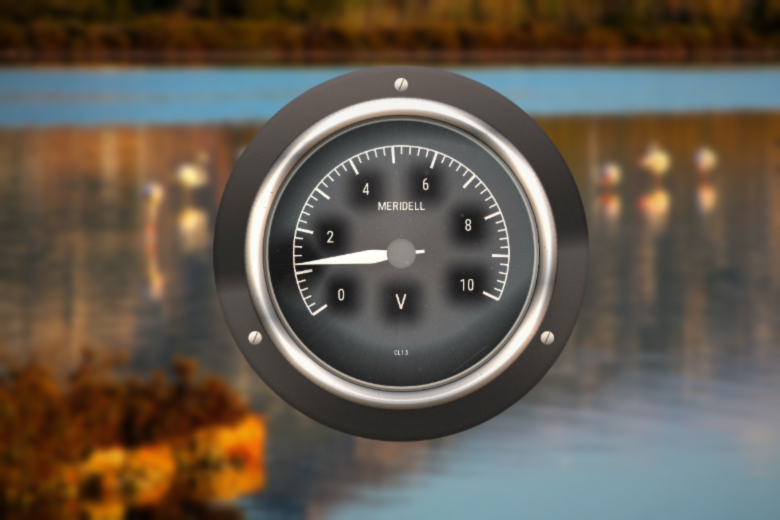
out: 1.2V
